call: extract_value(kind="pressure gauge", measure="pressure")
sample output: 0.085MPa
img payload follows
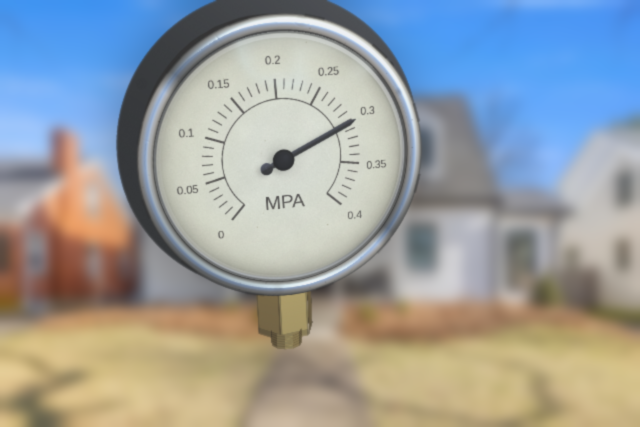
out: 0.3MPa
